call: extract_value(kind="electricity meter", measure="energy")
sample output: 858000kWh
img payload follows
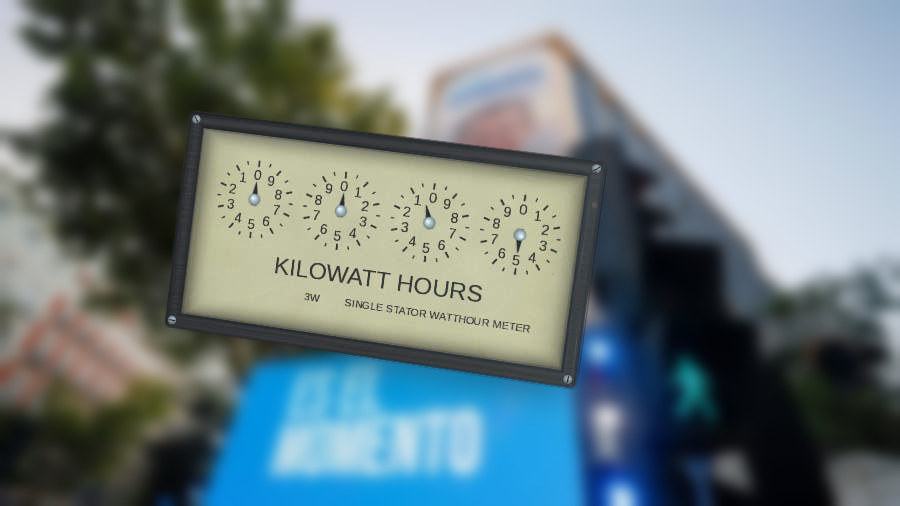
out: 5kWh
